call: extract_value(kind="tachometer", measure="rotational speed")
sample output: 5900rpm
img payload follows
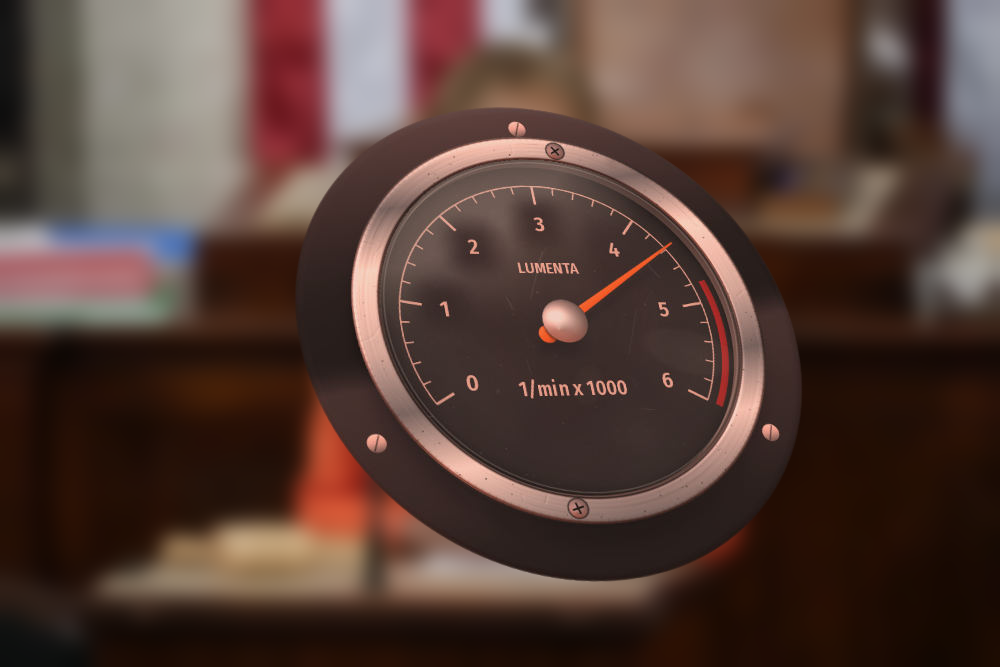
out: 4400rpm
